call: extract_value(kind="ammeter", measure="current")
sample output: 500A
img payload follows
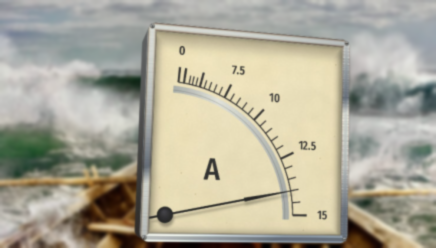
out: 14A
